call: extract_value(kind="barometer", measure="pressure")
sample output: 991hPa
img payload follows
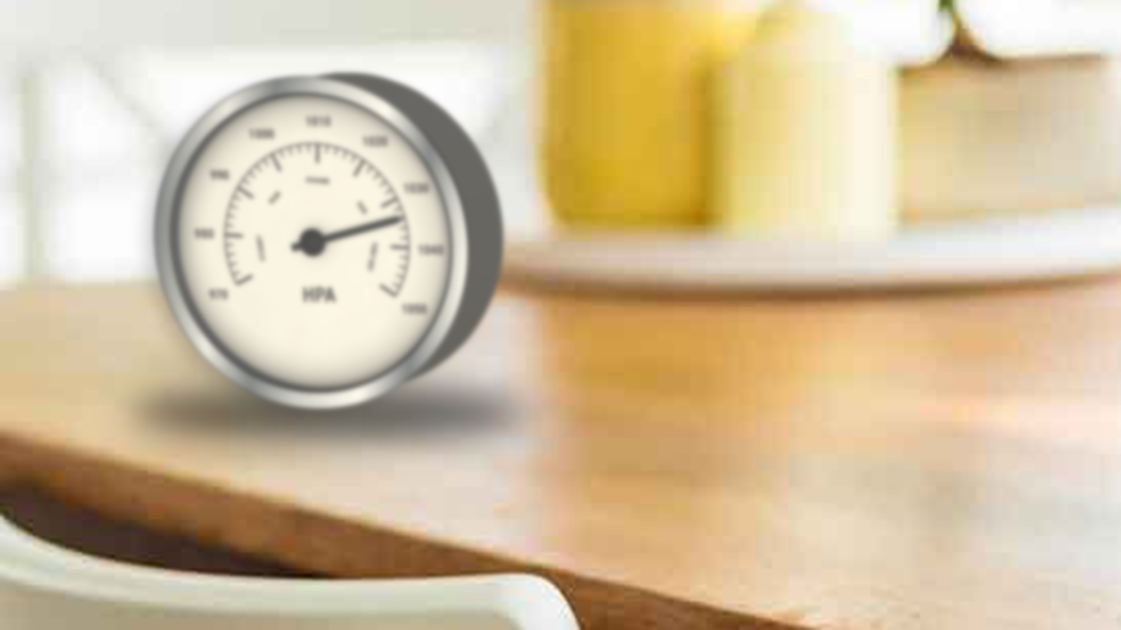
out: 1034hPa
